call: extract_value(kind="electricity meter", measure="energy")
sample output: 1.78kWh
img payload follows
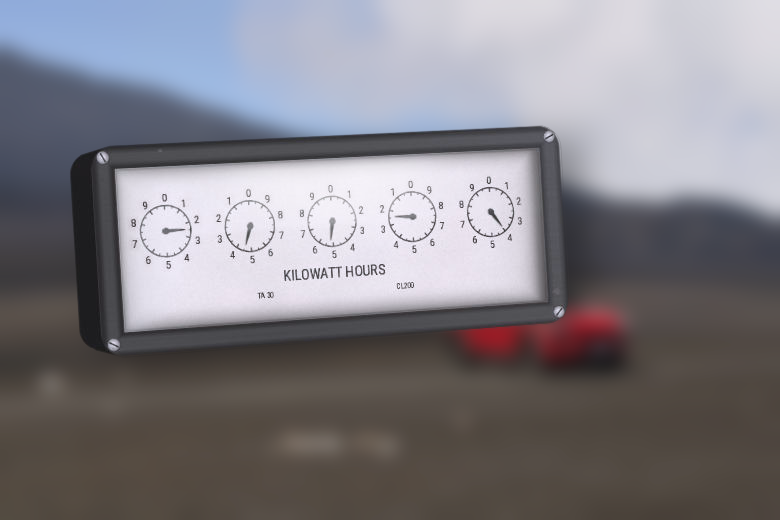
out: 24524kWh
